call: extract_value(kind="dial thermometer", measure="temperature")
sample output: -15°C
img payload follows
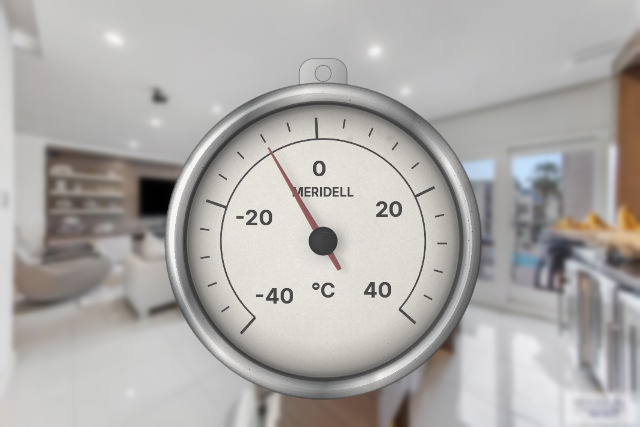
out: -8°C
